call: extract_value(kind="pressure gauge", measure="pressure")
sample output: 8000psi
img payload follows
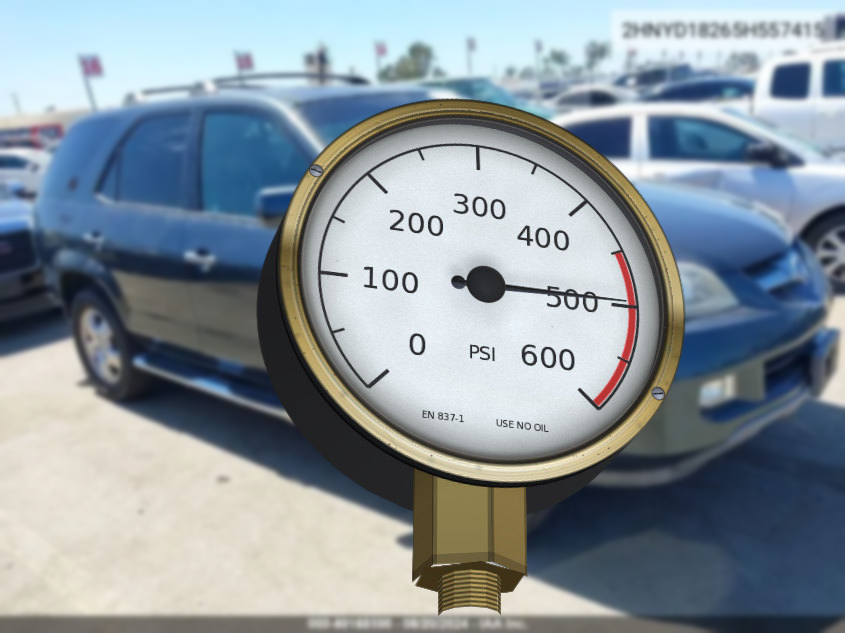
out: 500psi
